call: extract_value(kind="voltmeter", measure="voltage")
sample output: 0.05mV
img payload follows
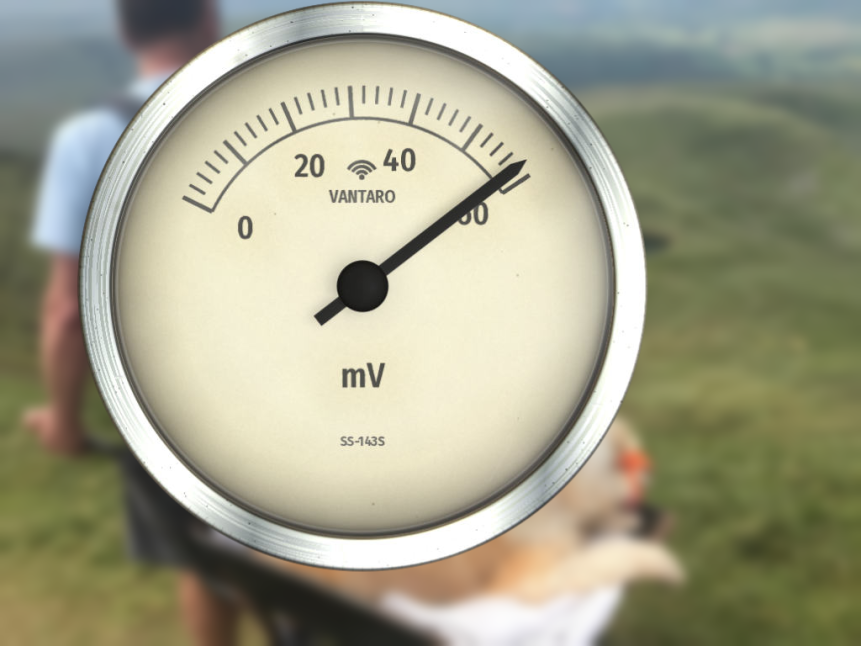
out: 58mV
